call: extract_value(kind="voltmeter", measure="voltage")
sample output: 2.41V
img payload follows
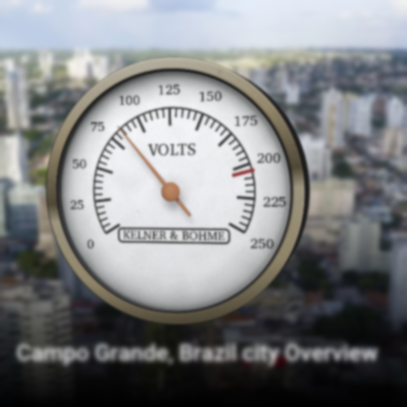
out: 85V
